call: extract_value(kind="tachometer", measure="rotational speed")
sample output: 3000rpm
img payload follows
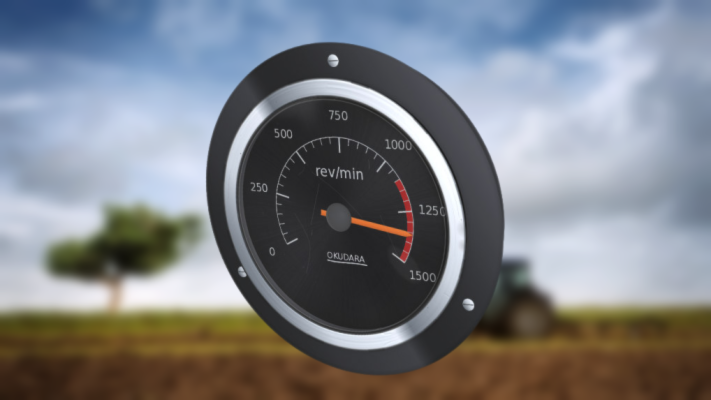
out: 1350rpm
